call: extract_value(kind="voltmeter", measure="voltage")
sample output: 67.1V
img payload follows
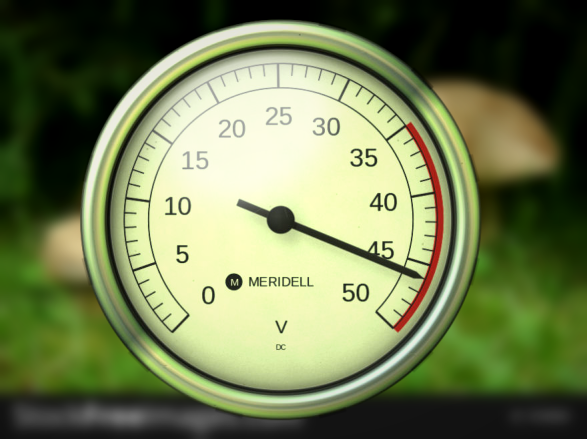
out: 46V
